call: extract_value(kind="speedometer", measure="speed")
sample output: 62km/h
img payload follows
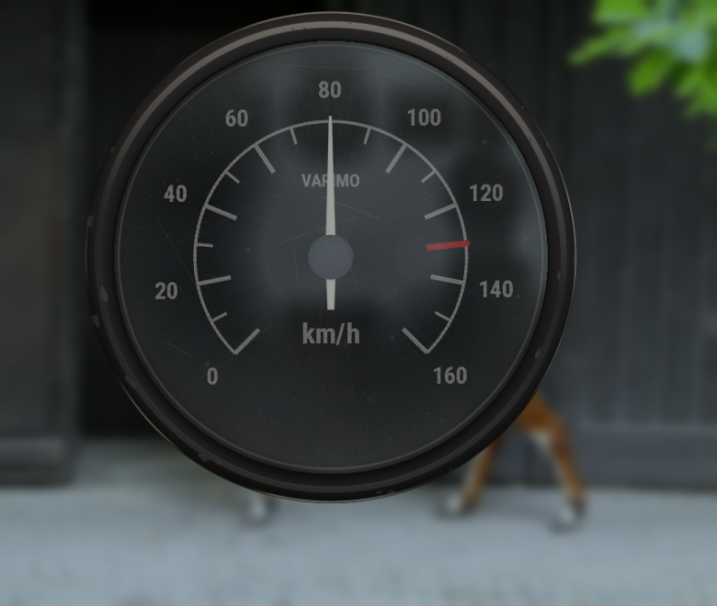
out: 80km/h
